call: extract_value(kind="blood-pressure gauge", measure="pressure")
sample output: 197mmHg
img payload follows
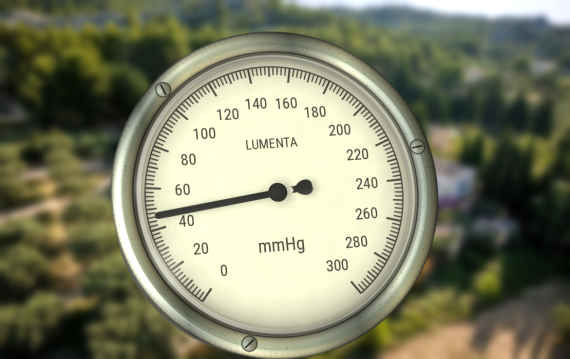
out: 46mmHg
